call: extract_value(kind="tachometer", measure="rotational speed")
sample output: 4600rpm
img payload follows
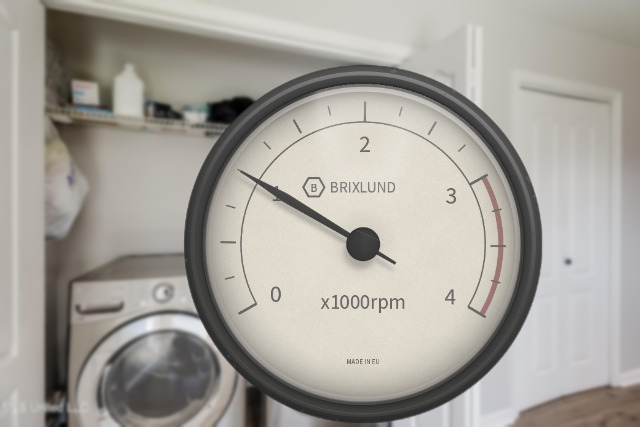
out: 1000rpm
